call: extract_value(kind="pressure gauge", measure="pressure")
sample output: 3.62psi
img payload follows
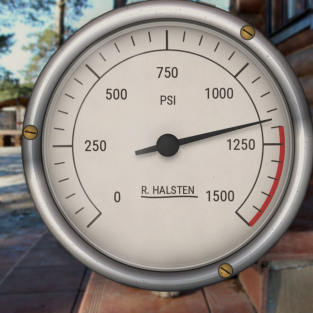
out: 1175psi
